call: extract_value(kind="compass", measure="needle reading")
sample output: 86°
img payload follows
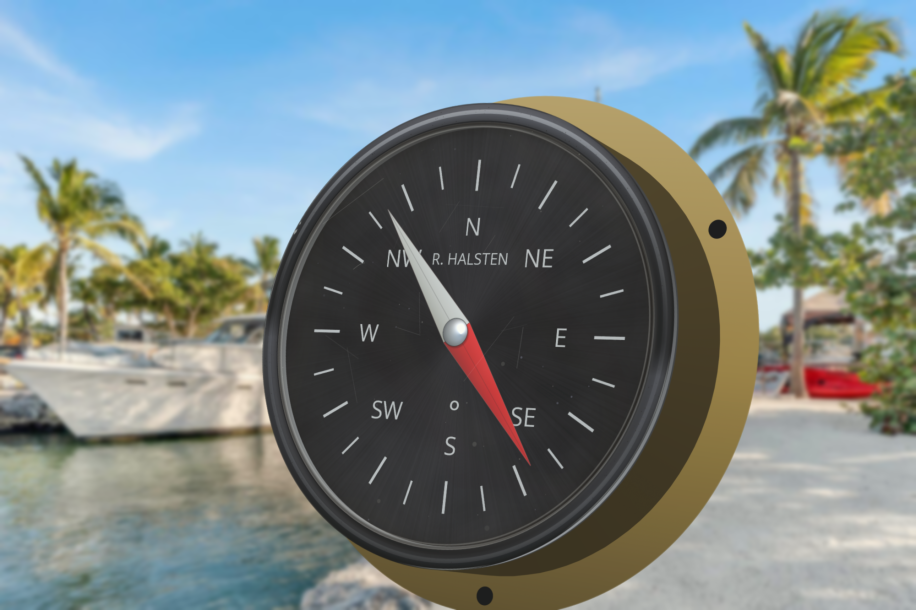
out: 142.5°
